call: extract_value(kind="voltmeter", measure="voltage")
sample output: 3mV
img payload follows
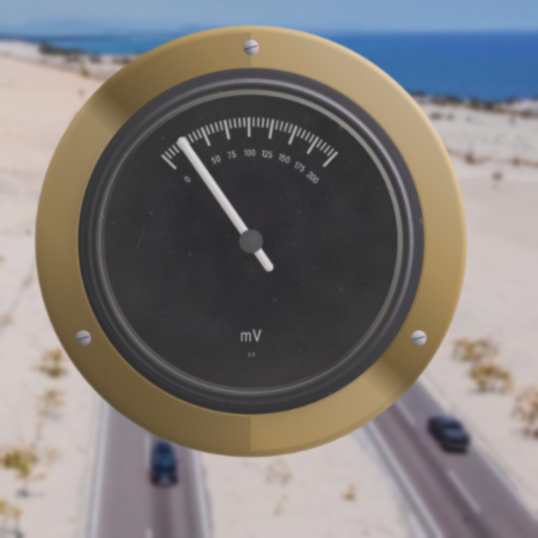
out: 25mV
